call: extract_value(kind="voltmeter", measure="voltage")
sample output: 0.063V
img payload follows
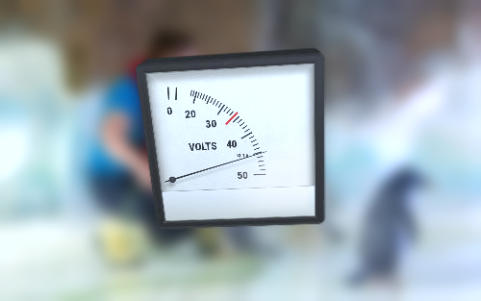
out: 45V
